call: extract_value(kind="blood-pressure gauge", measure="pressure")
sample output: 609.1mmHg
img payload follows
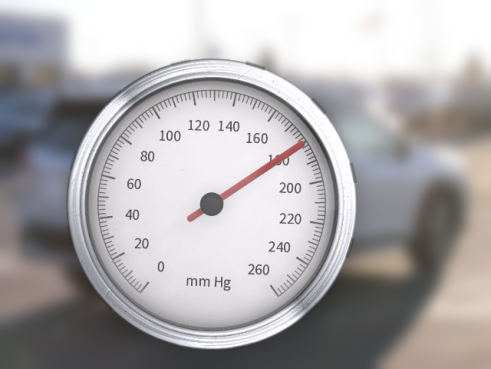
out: 180mmHg
